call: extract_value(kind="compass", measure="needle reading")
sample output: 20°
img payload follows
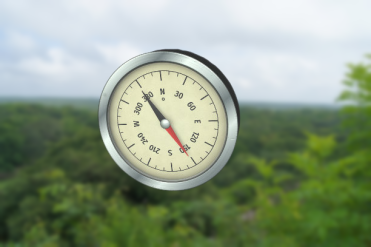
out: 150°
